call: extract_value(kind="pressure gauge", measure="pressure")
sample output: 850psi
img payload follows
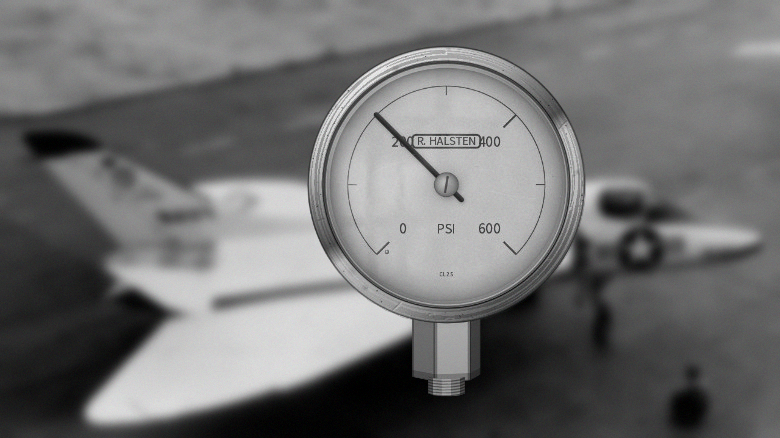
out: 200psi
